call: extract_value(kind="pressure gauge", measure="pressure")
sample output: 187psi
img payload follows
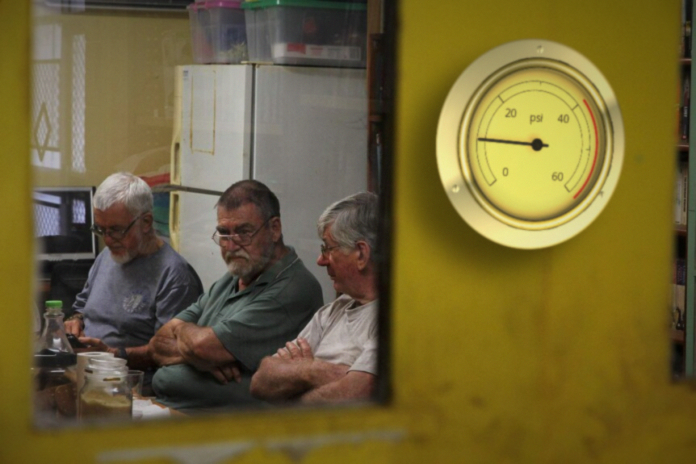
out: 10psi
